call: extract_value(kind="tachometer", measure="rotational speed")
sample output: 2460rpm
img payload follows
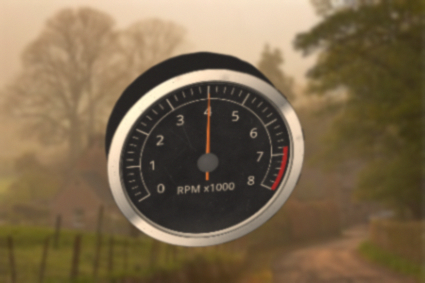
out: 4000rpm
